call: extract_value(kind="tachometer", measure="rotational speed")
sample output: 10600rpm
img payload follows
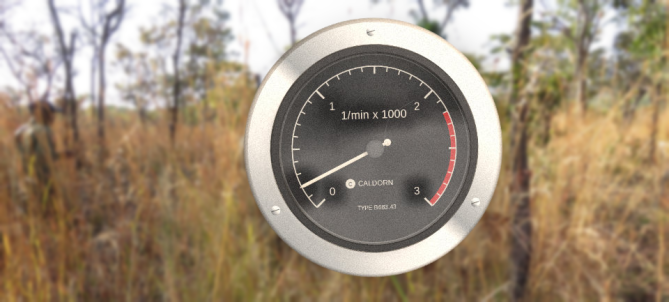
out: 200rpm
